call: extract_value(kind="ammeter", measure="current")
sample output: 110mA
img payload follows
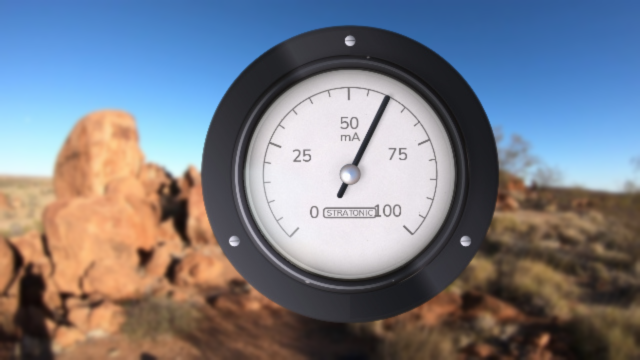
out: 60mA
